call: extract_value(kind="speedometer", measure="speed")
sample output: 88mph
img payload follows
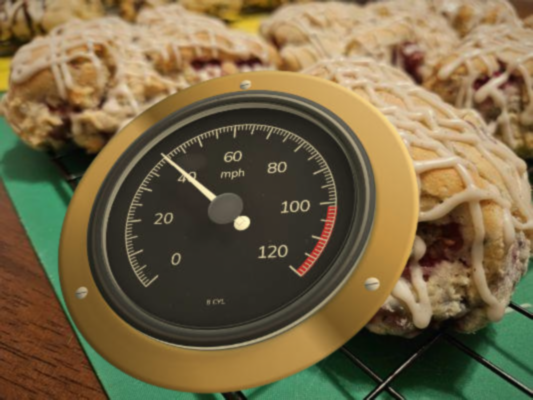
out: 40mph
